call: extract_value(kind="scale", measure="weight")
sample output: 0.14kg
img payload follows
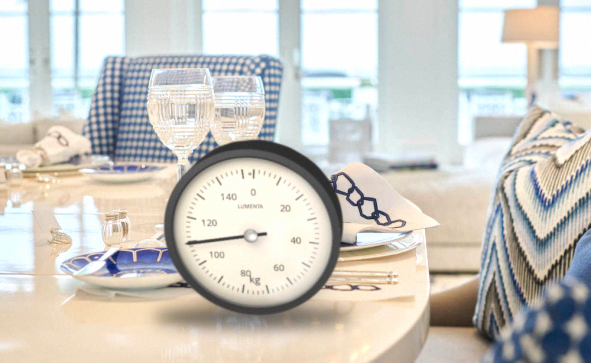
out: 110kg
